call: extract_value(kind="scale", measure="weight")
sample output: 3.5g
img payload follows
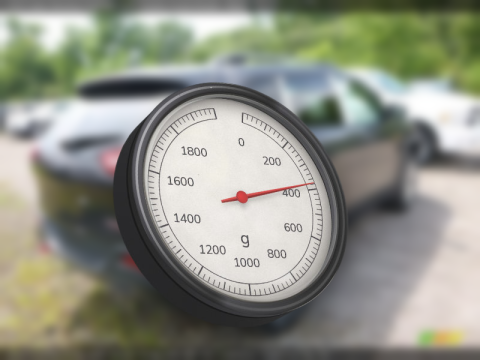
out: 380g
